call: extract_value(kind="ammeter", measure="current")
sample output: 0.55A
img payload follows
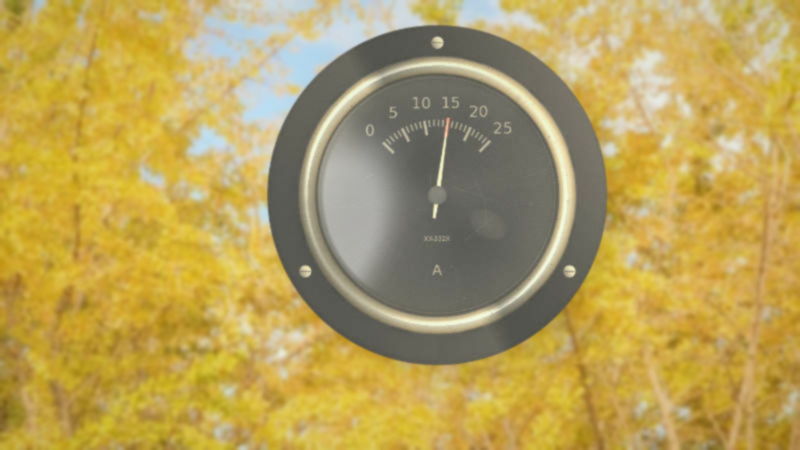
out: 15A
